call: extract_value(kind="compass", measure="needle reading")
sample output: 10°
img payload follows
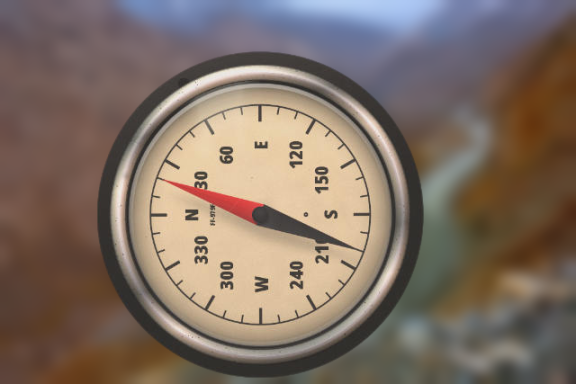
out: 20°
